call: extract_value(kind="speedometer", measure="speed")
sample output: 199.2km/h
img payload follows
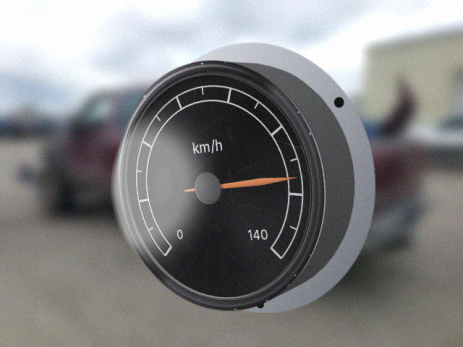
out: 115km/h
